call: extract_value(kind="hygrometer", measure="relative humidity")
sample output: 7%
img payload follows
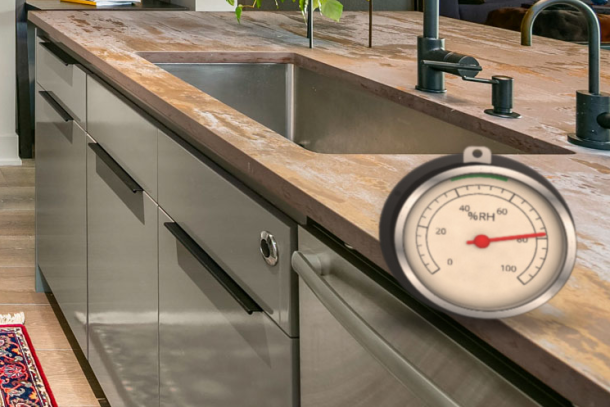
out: 78%
